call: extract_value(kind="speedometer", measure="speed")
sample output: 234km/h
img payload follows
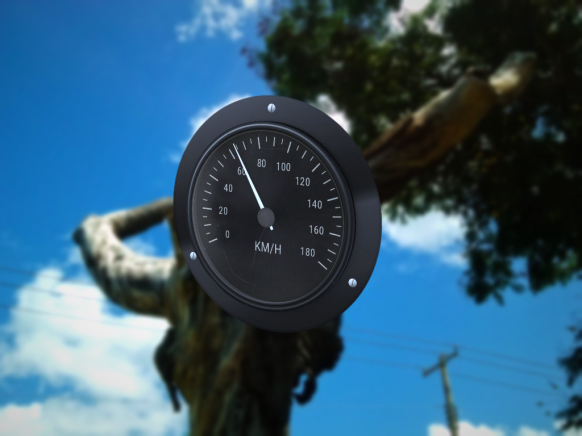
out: 65km/h
